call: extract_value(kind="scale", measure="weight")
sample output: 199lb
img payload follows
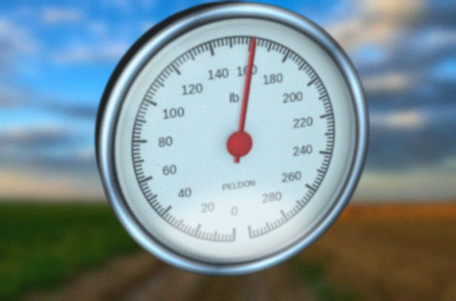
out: 160lb
